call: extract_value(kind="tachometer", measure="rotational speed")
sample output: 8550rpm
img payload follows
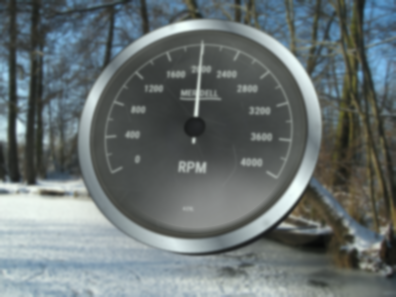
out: 2000rpm
